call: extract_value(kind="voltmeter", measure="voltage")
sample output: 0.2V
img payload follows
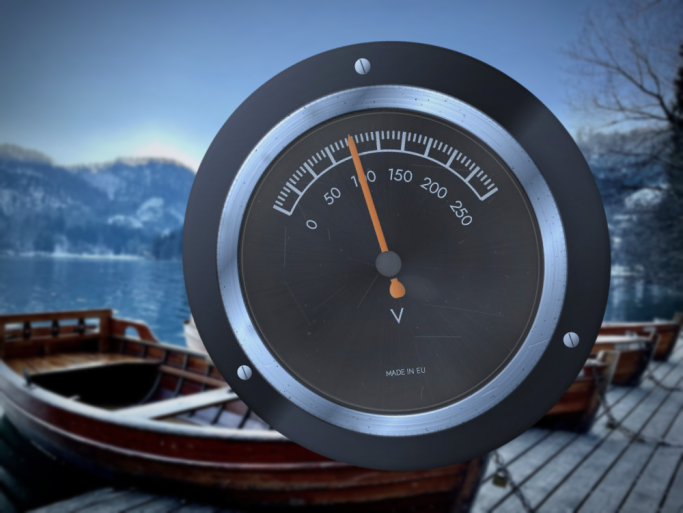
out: 100V
